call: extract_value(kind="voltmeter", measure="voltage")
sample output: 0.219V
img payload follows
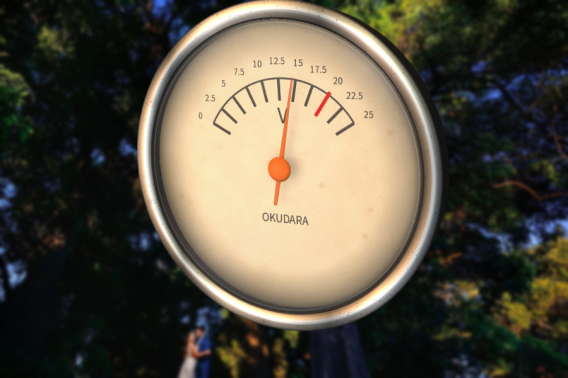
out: 15V
